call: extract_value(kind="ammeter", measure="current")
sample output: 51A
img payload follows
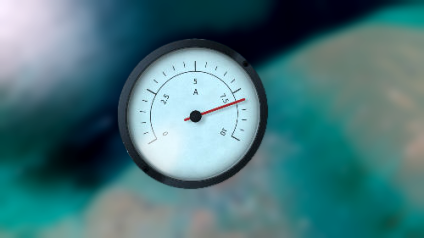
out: 8A
